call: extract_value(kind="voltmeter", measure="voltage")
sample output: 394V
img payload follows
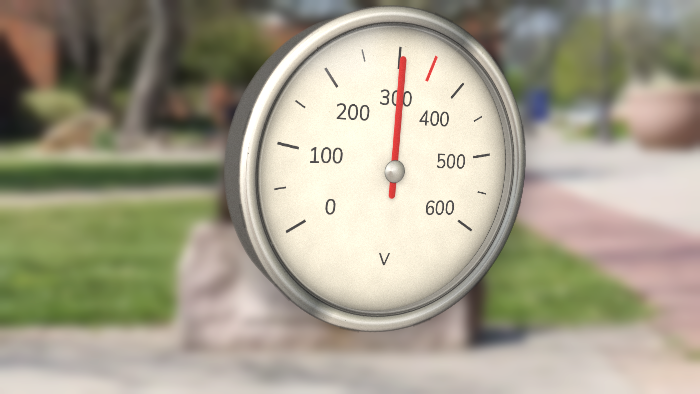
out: 300V
